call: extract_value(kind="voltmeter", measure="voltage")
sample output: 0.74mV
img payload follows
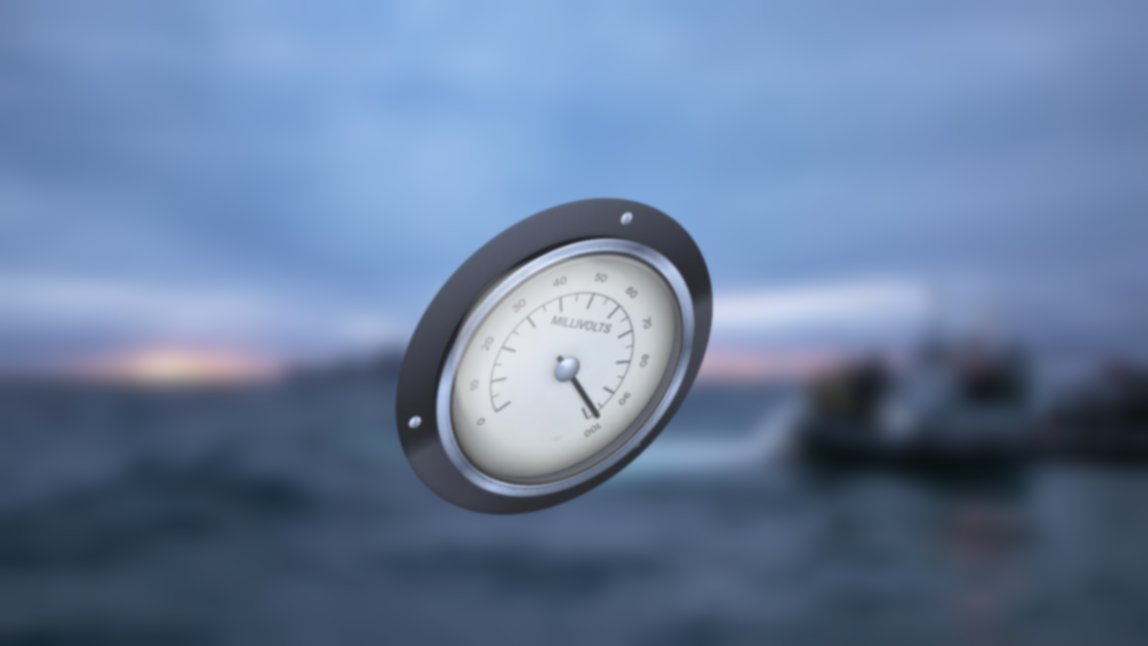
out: 97.5mV
